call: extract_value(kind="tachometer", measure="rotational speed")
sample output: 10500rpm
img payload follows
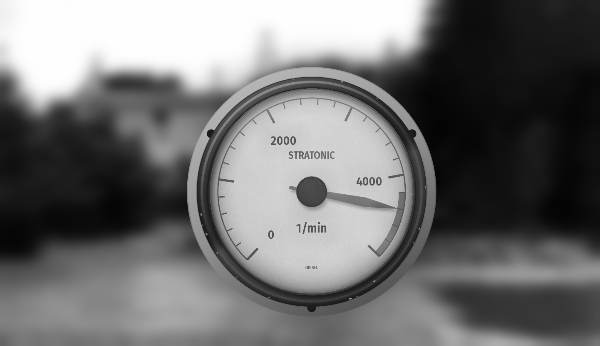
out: 4400rpm
